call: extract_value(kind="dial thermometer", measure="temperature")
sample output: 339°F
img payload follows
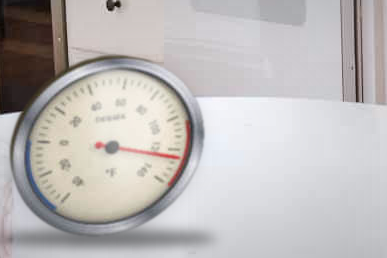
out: 124°F
